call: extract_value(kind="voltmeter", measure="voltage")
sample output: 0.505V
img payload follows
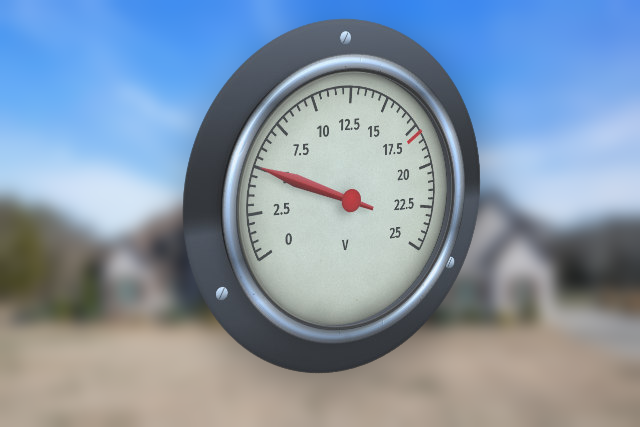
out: 5V
